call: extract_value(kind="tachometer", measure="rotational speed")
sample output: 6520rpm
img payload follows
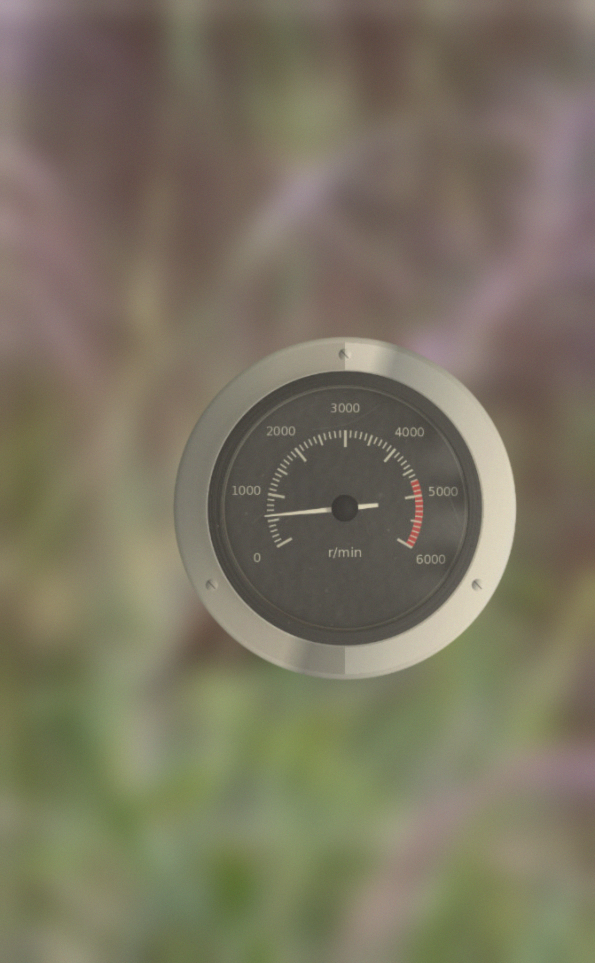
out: 600rpm
